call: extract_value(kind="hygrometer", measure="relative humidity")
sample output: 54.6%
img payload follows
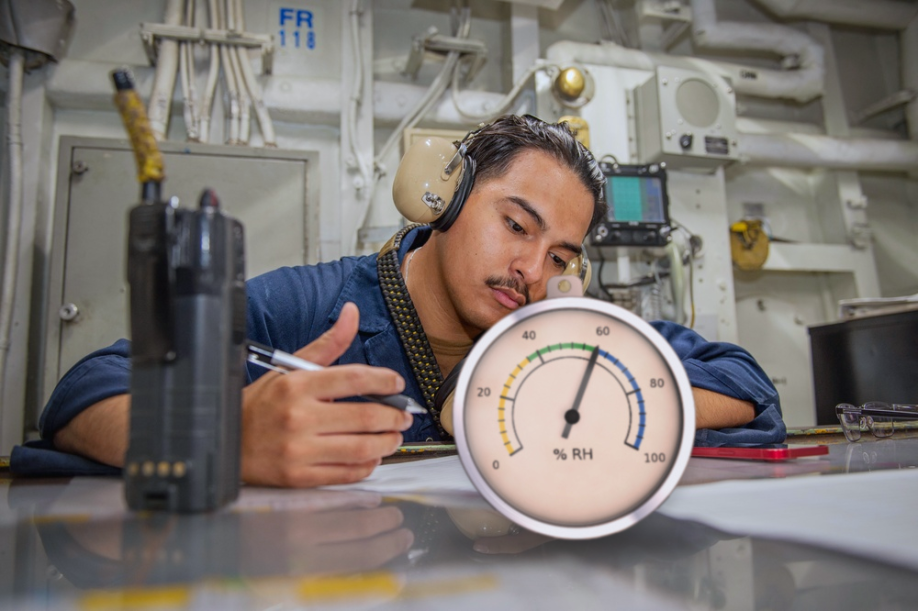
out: 60%
